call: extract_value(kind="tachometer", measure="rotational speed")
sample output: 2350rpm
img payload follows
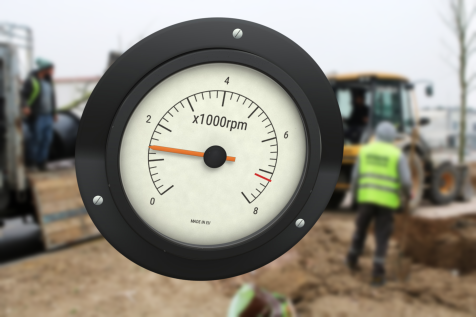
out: 1400rpm
